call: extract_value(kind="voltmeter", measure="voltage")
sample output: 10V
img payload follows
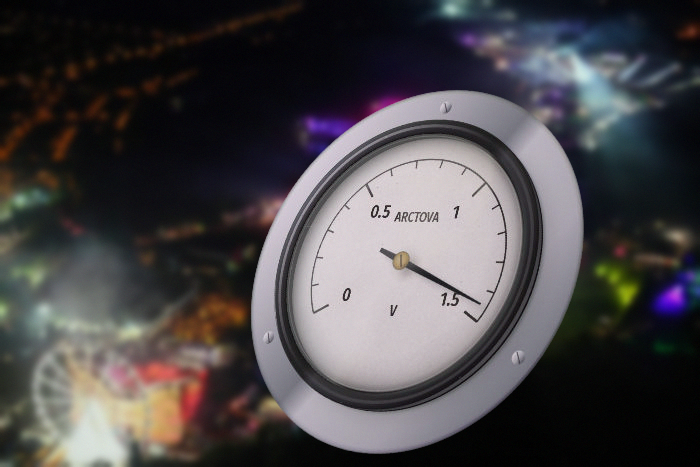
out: 1.45V
